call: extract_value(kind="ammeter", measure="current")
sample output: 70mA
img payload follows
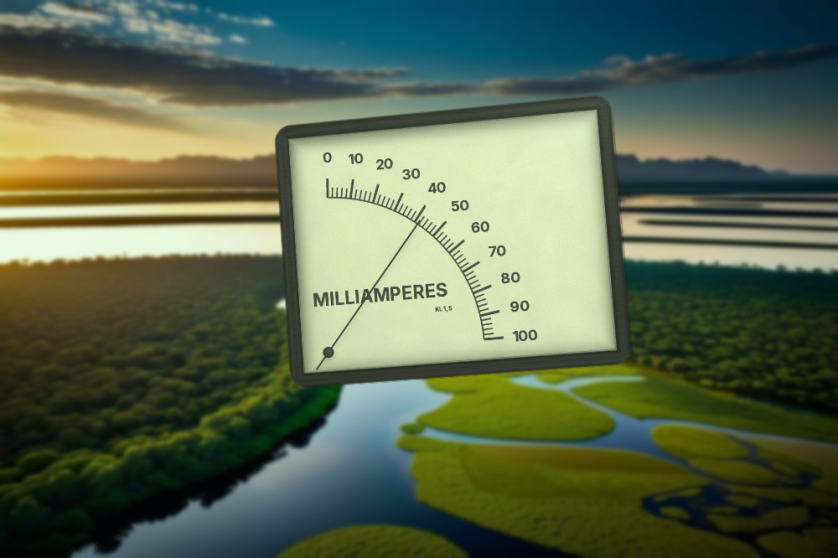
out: 42mA
